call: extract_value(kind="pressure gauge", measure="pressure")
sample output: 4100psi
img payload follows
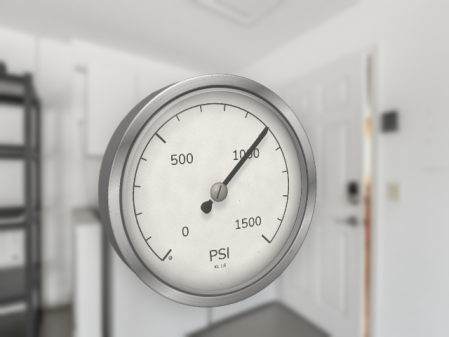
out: 1000psi
